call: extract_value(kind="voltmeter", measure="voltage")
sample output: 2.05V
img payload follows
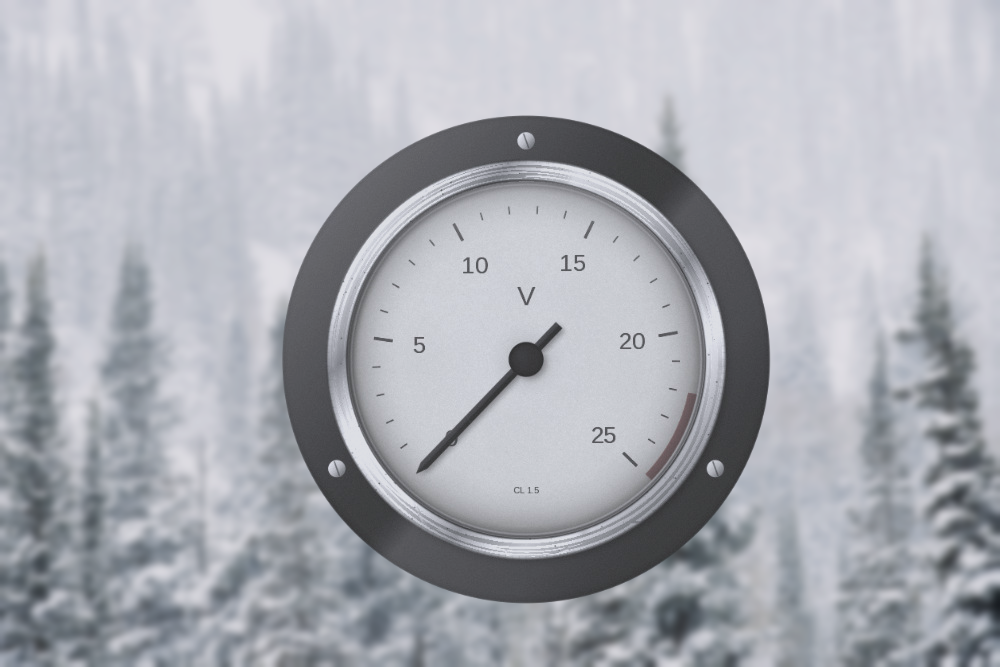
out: 0V
